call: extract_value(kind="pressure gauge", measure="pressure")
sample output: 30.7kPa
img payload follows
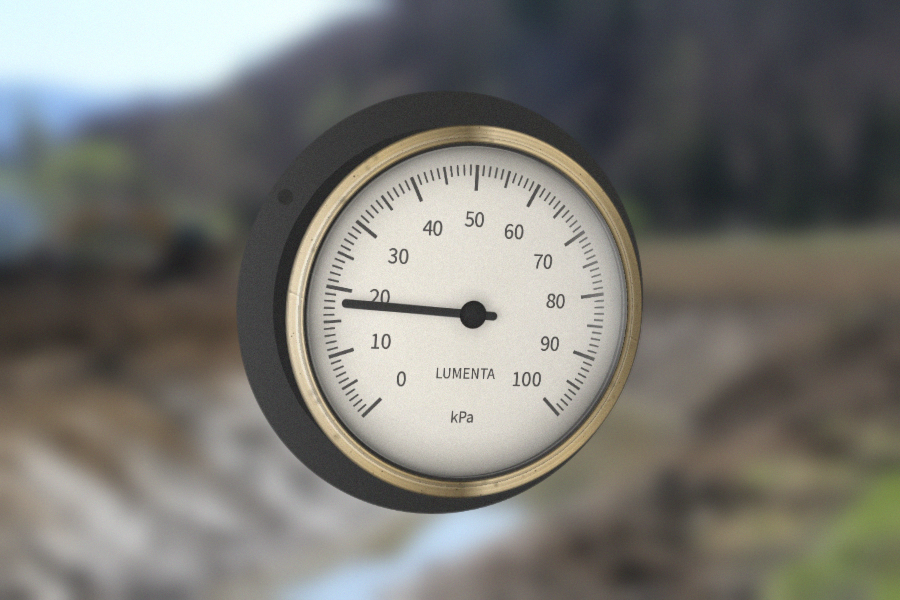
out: 18kPa
